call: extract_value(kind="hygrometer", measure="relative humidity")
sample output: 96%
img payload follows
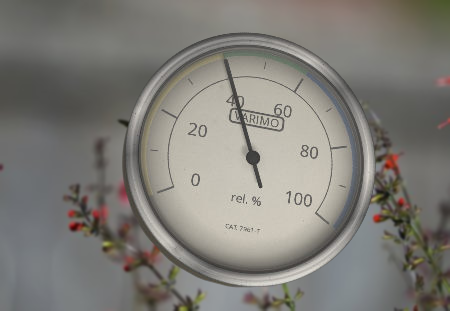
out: 40%
